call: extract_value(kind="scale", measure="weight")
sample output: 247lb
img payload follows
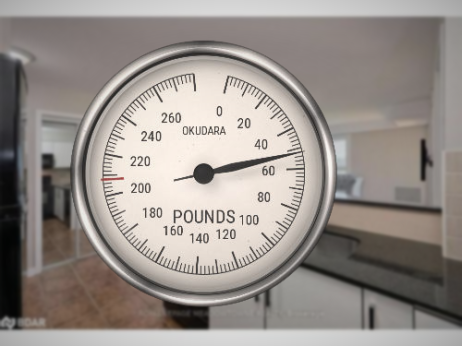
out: 52lb
